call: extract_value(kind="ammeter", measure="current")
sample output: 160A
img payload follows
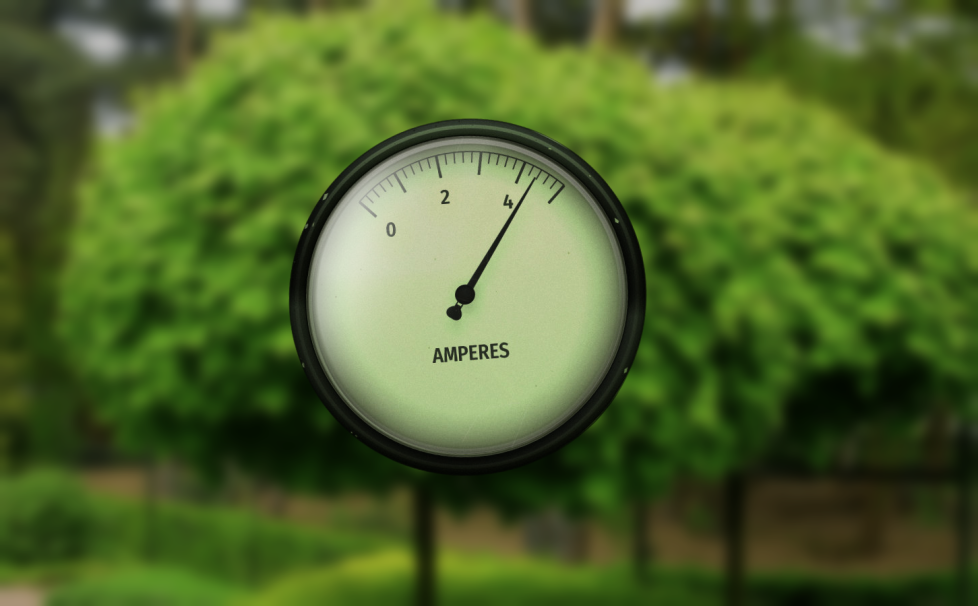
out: 4.4A
